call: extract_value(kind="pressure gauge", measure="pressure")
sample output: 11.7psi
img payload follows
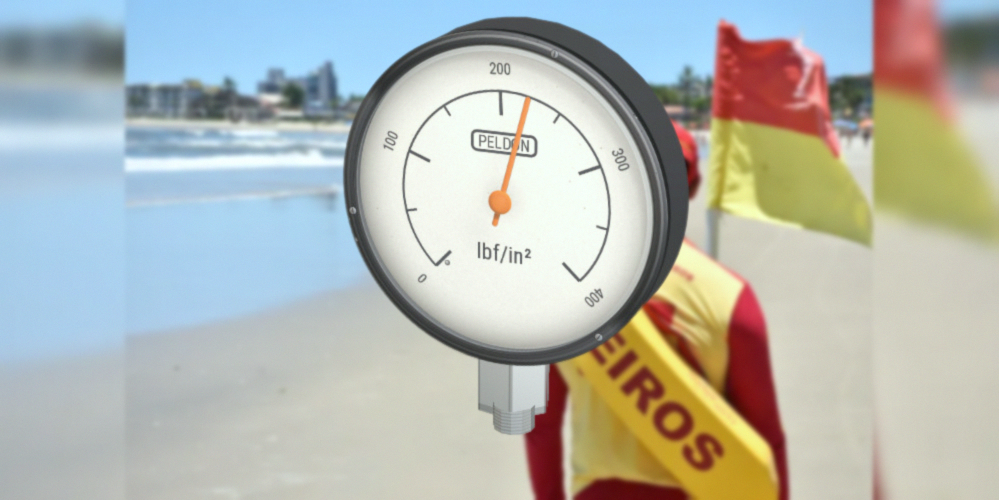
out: 225psi
